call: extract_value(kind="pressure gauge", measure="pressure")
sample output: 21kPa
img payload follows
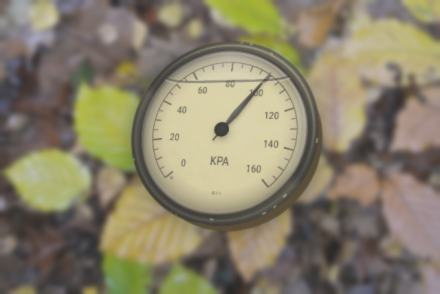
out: 100kPa
